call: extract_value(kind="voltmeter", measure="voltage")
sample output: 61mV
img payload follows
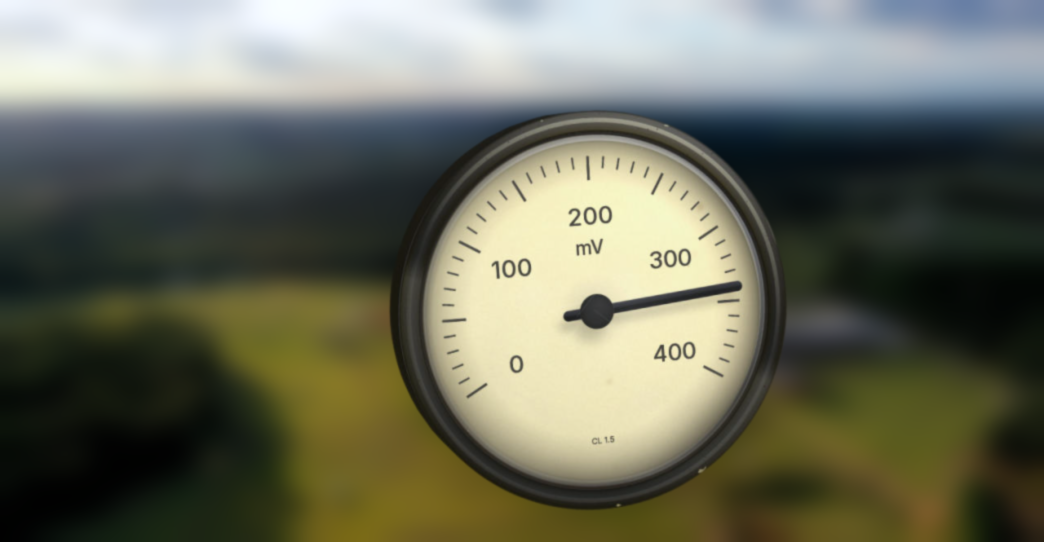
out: 340mV
